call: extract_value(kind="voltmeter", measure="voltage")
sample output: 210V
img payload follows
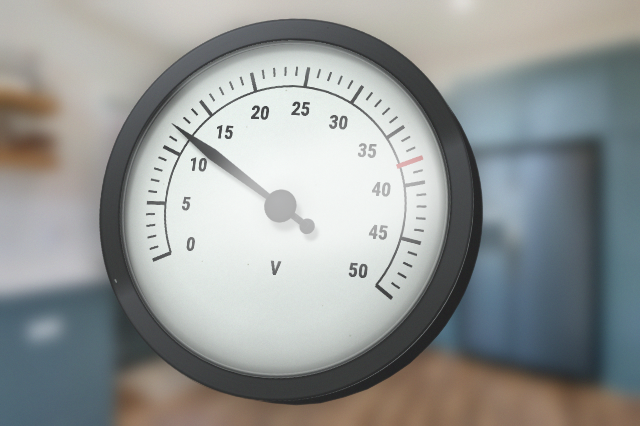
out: 12V
